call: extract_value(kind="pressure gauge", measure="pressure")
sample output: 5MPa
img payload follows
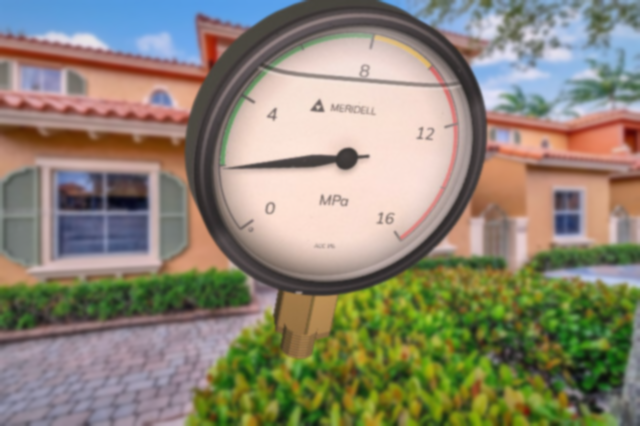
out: 2MPa
